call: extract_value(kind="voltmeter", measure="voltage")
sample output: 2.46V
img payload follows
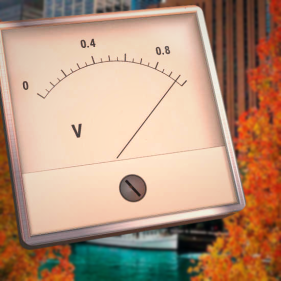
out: 0.95V
